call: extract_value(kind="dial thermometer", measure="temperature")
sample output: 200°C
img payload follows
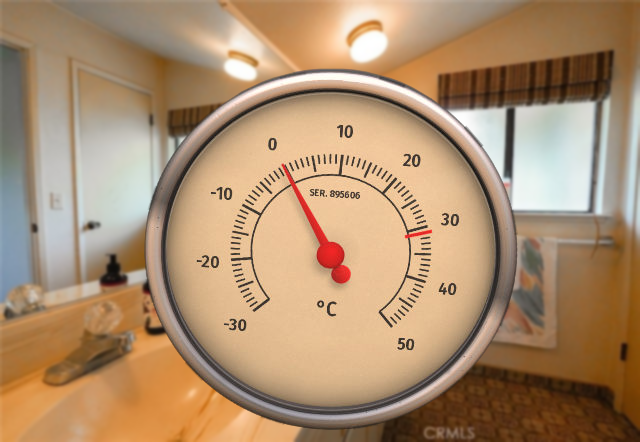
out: 0°C
